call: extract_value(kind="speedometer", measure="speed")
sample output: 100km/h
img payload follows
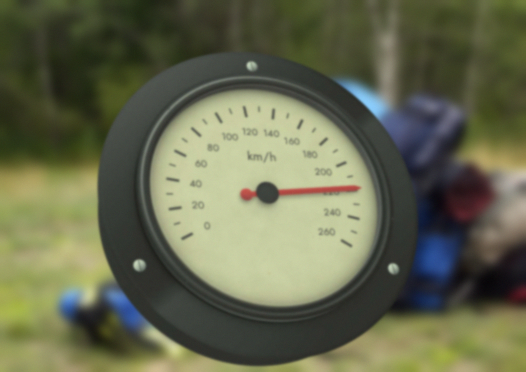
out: 220km/h
